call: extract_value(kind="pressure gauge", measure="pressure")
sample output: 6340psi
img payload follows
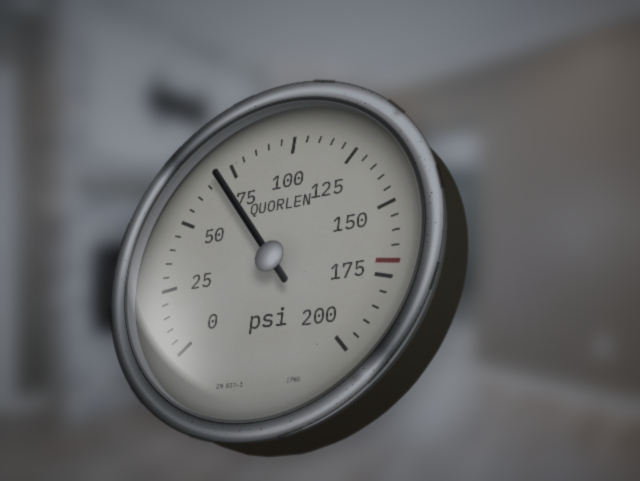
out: 70psi
